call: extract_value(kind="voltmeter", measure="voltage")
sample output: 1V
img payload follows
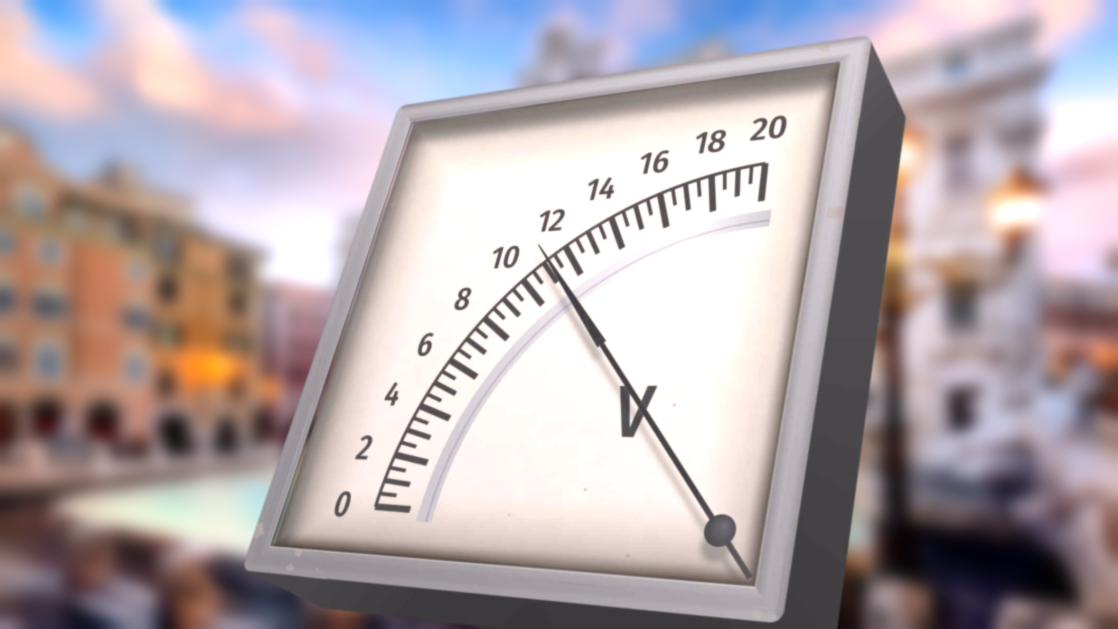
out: 11.25V
